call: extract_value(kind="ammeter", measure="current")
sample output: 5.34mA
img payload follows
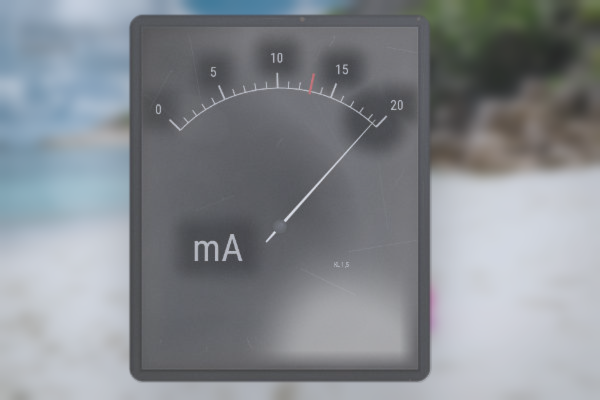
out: 19.5mA
